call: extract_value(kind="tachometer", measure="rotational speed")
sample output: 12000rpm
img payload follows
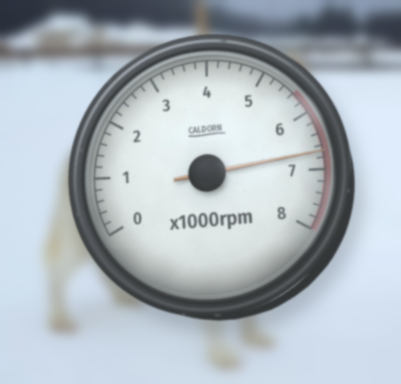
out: 6700rpm
